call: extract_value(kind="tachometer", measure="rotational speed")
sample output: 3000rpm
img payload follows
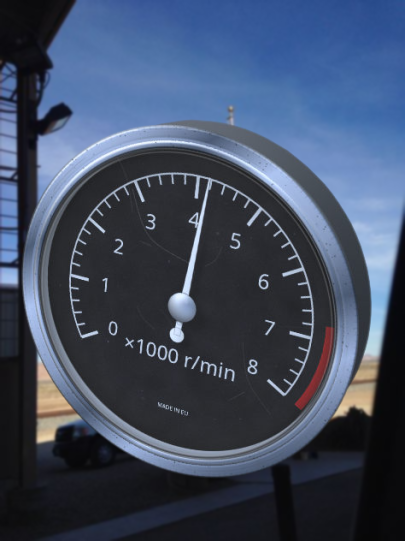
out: 4200rpm
